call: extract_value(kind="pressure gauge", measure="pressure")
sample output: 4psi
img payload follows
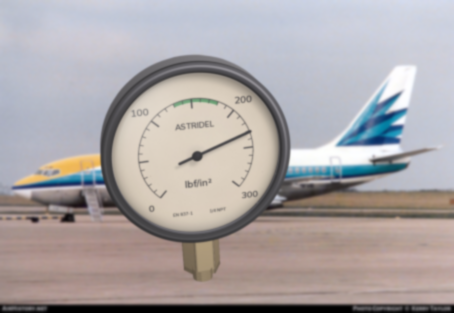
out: 230psi
